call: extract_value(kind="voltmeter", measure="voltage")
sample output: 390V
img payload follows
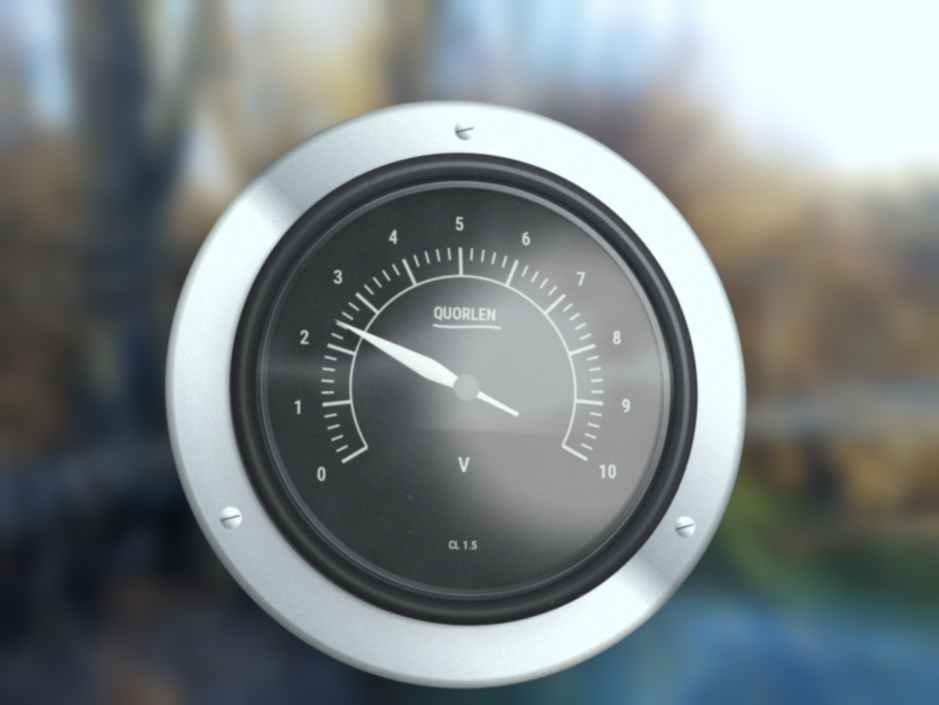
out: 2.4V
